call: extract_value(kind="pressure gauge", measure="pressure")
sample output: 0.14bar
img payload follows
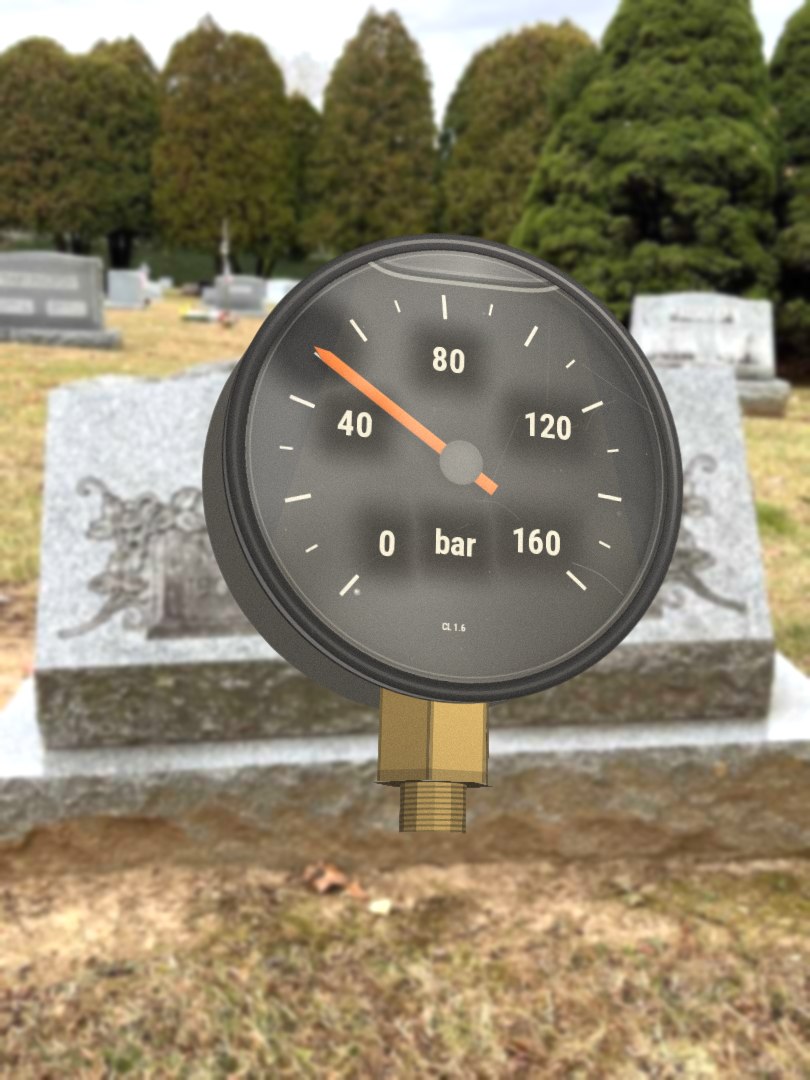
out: 50bar
